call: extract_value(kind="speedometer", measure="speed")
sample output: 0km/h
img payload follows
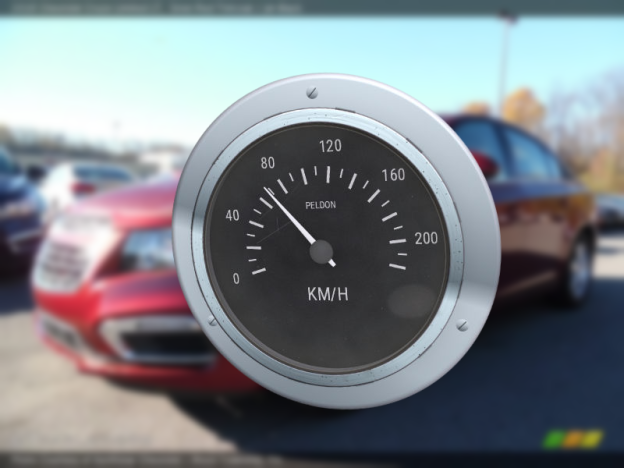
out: 70km/h
